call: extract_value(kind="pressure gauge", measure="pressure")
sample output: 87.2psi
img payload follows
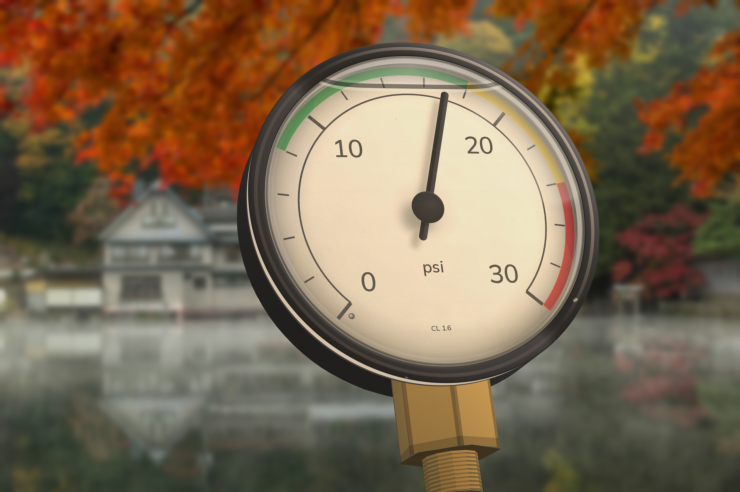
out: 17psi
